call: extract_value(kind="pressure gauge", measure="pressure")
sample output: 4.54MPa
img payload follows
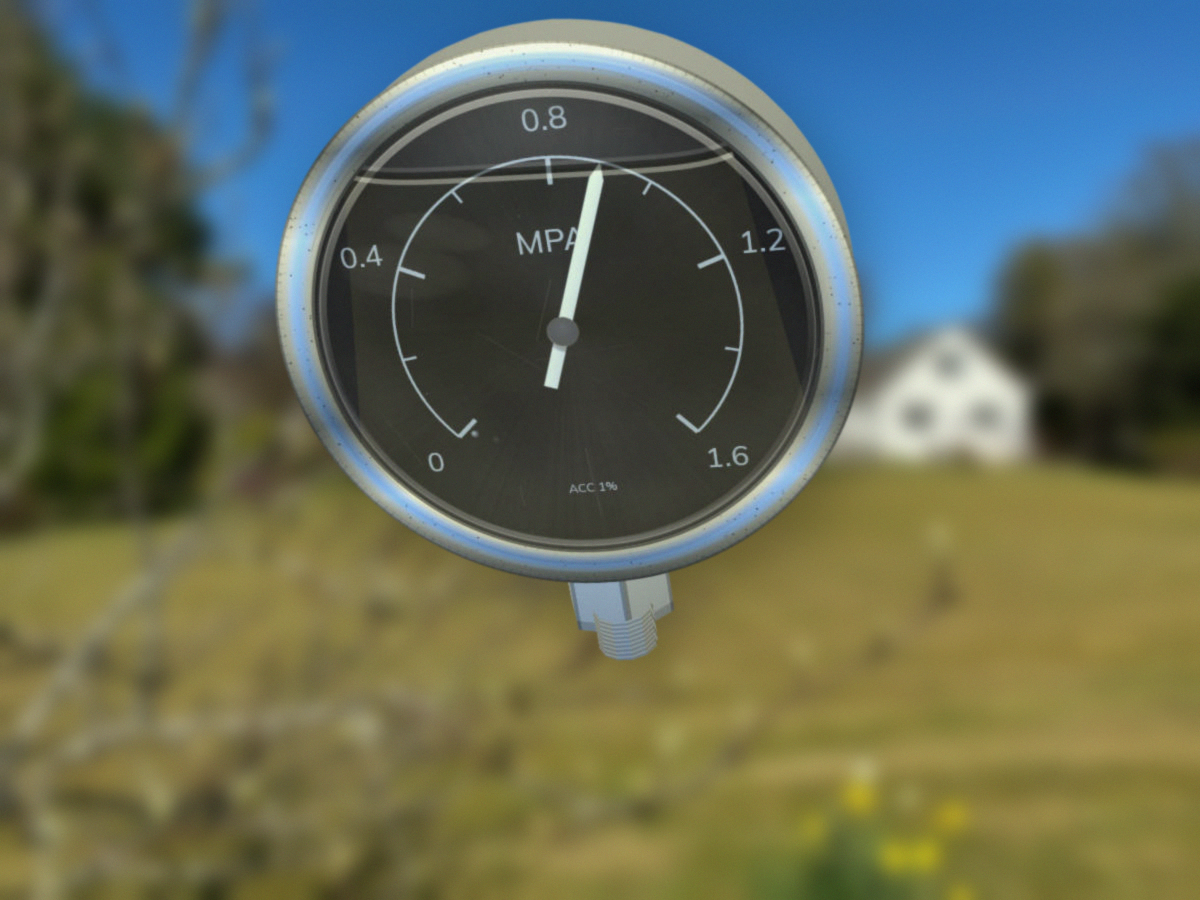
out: 0.9MPa
